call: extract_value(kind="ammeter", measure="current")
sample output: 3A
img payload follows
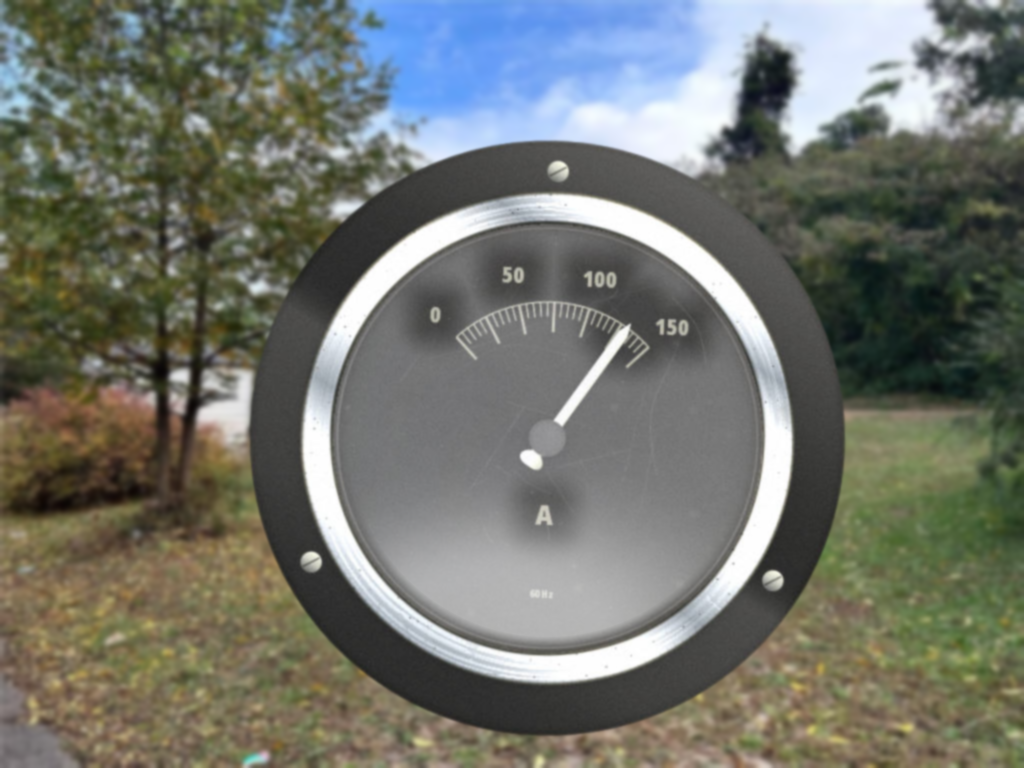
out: 130A
